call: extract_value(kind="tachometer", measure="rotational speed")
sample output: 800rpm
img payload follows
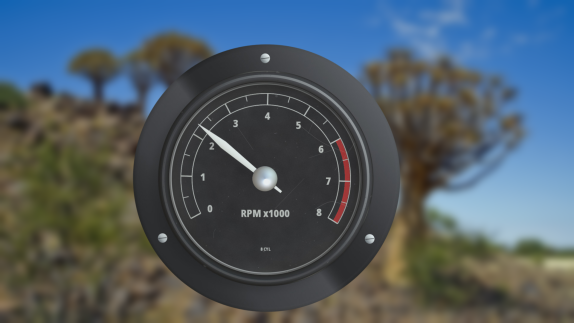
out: 2250rpm
